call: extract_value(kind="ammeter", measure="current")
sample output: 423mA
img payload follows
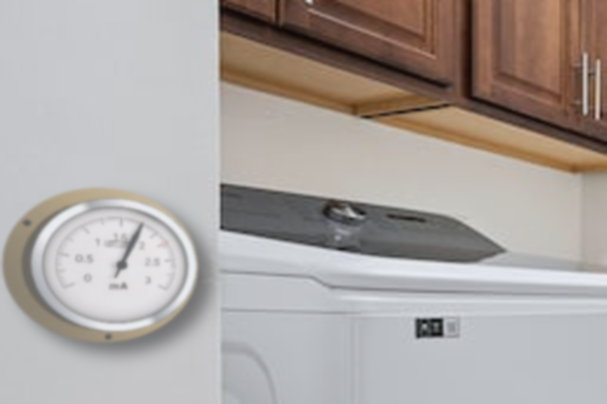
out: 1.75mA
